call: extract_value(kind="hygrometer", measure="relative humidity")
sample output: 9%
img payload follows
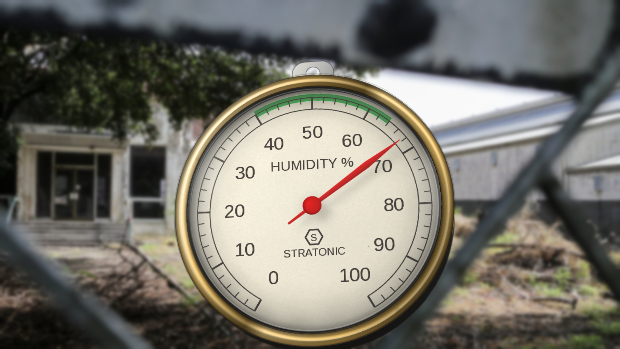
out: 68%
